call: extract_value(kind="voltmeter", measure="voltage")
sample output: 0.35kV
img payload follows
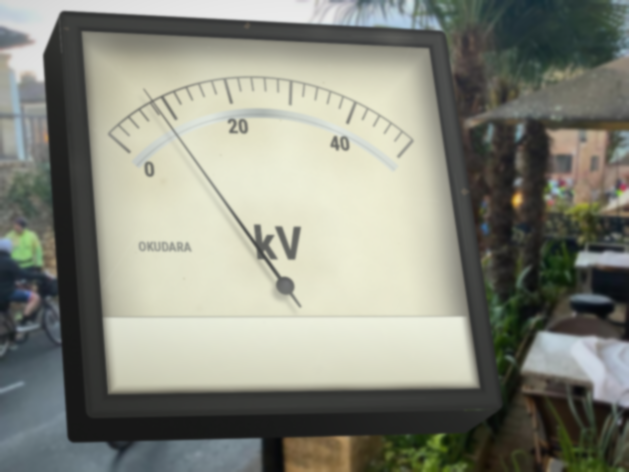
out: 8kV
